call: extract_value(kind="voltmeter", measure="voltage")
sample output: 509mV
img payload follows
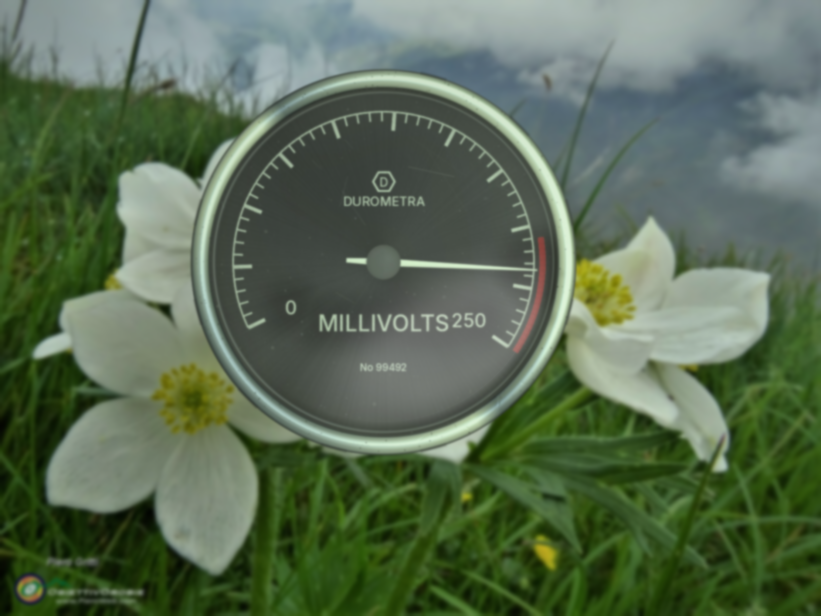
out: 217.5mV
